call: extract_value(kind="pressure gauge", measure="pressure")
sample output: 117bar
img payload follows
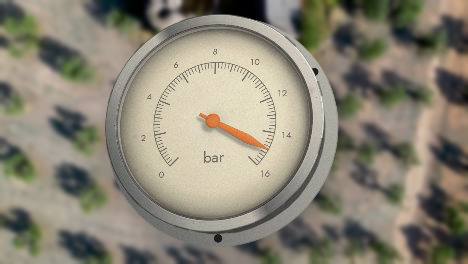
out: 15bar
